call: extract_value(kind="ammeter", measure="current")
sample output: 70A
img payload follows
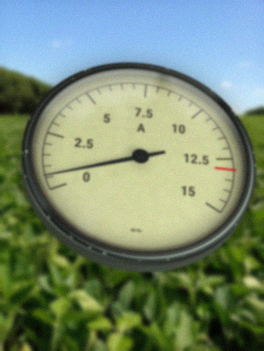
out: 0.5A
